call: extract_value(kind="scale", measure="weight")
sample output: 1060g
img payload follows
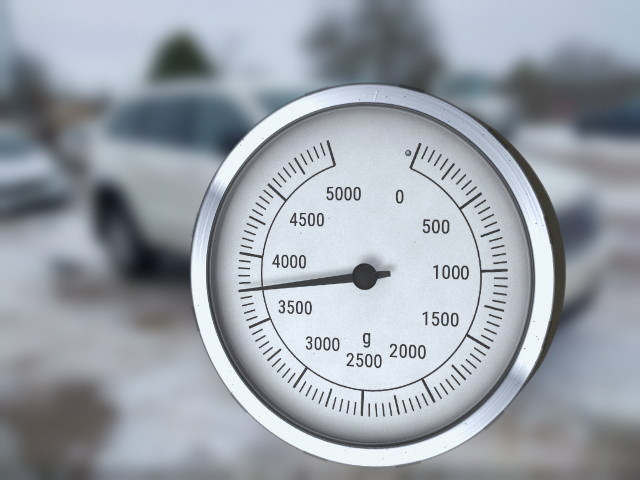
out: 3750g
